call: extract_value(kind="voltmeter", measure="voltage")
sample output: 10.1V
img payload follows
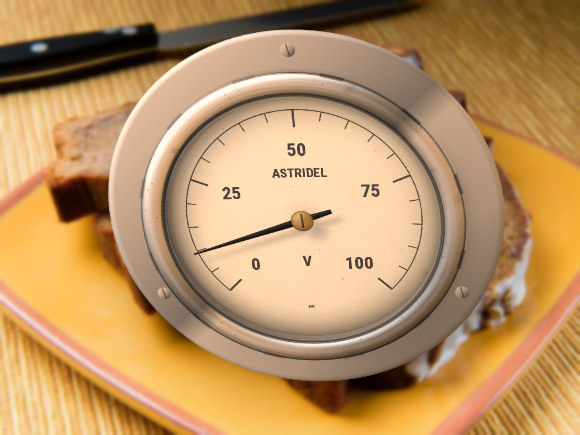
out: 10V
